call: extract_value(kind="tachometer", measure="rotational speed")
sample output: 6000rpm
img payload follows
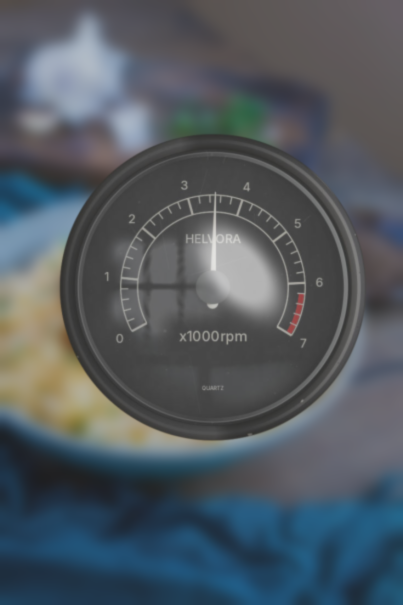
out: 3500rpm
